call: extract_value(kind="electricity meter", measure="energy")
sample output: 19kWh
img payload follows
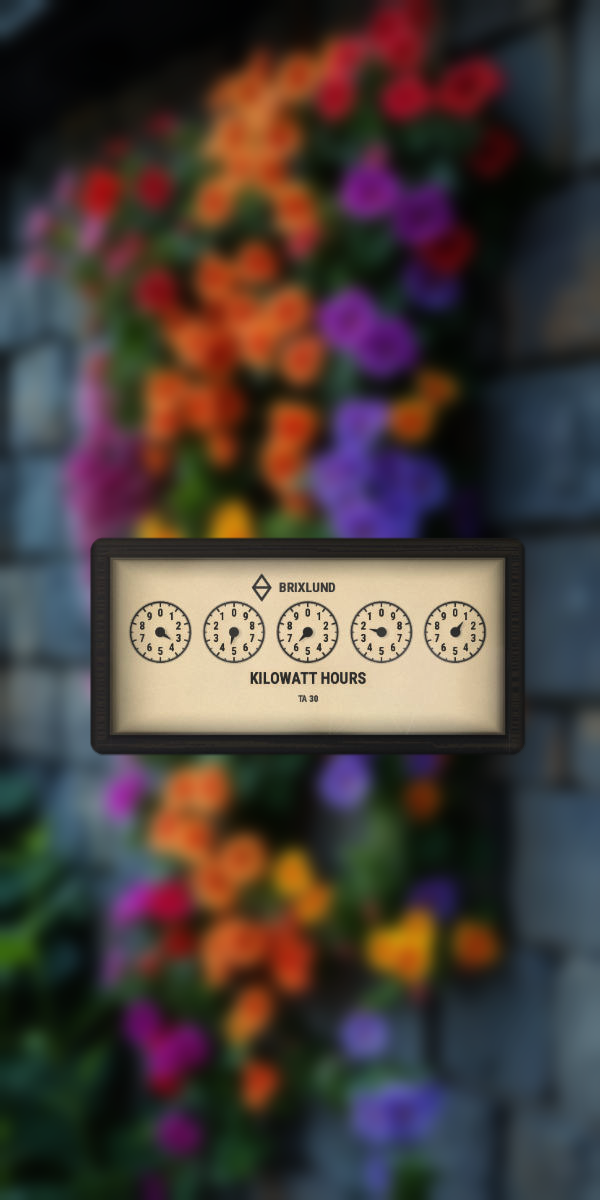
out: 34621kWh
